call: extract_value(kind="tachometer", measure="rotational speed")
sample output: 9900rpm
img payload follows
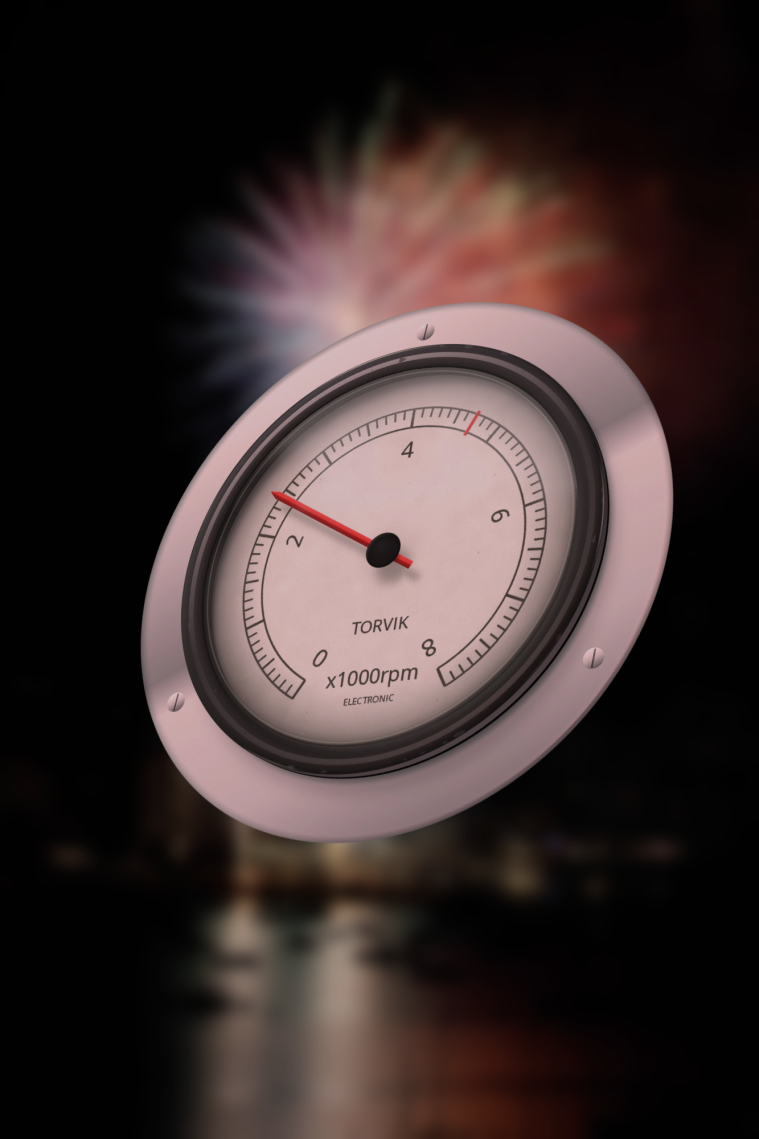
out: 2400rpm
